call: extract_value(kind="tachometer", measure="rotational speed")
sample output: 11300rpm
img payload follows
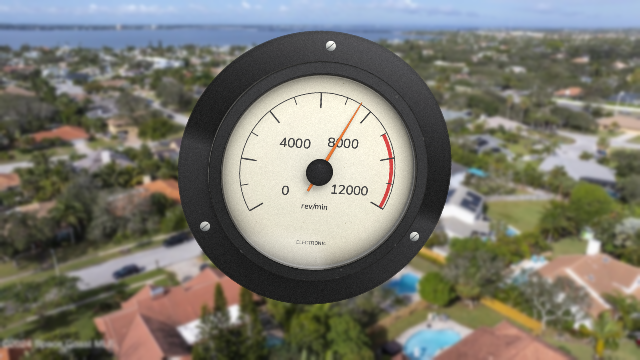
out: 7500rpm
